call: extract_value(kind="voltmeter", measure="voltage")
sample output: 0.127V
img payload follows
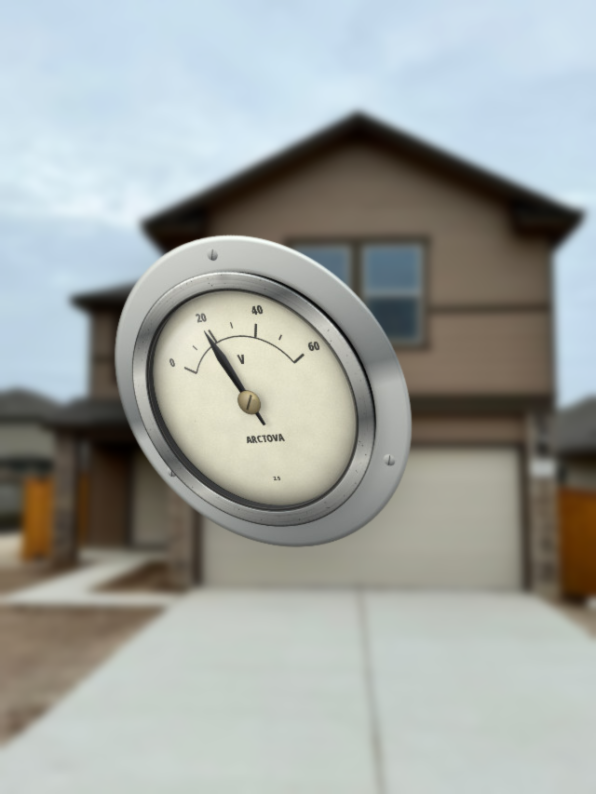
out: 20V
